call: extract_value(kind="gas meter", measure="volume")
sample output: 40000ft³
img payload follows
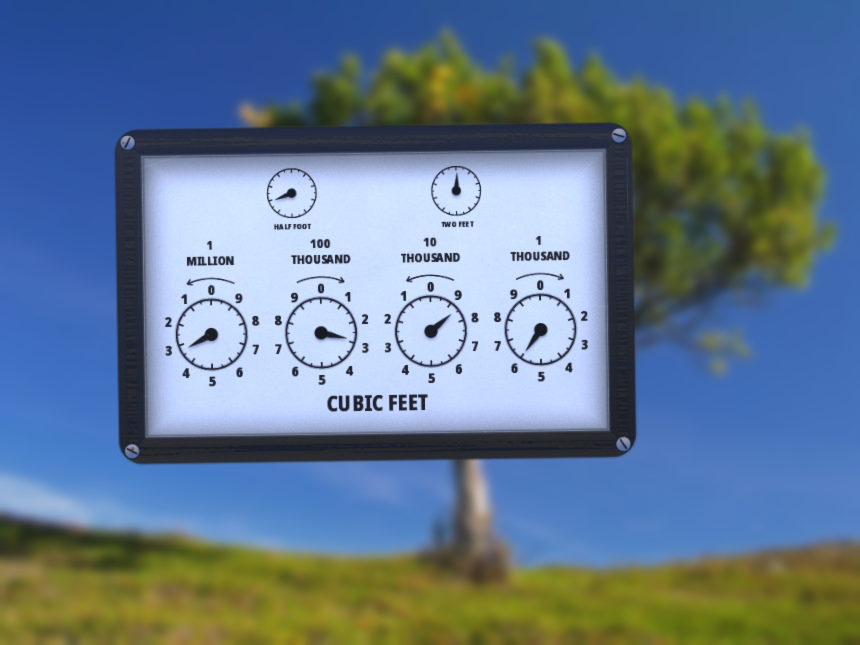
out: 328600ft³
